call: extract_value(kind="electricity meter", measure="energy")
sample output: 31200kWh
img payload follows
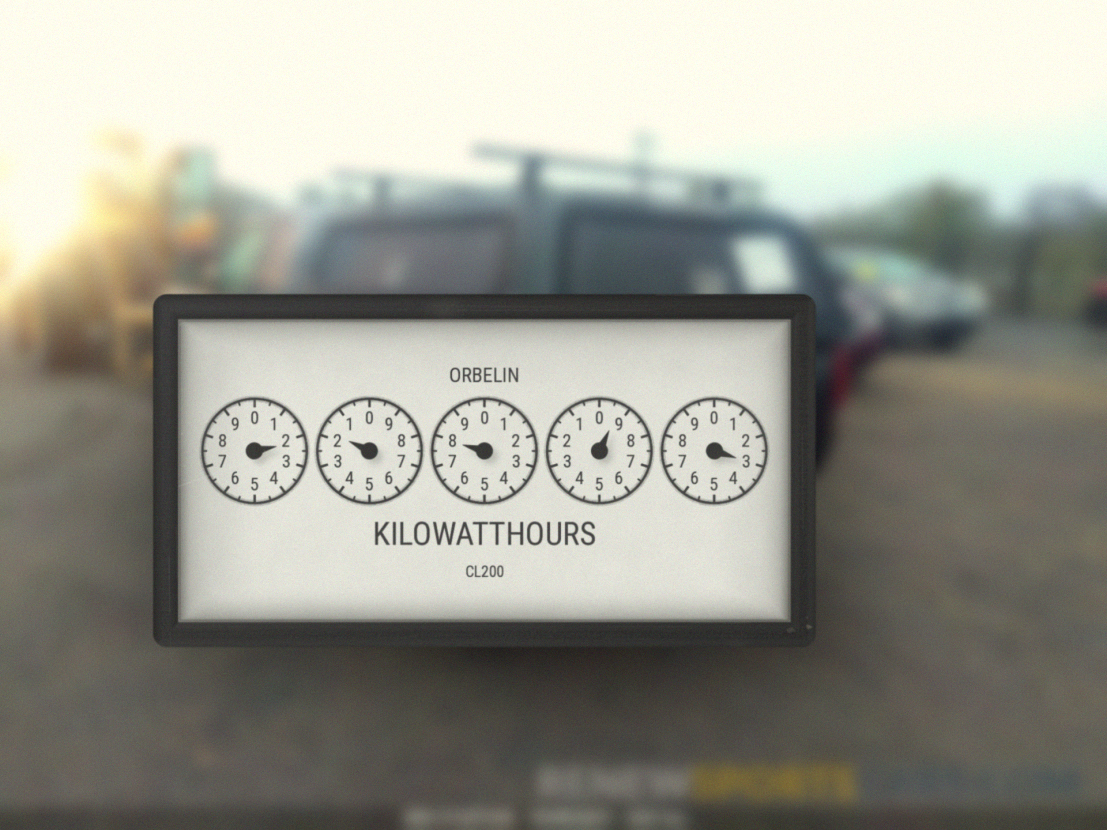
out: 21793kWh
